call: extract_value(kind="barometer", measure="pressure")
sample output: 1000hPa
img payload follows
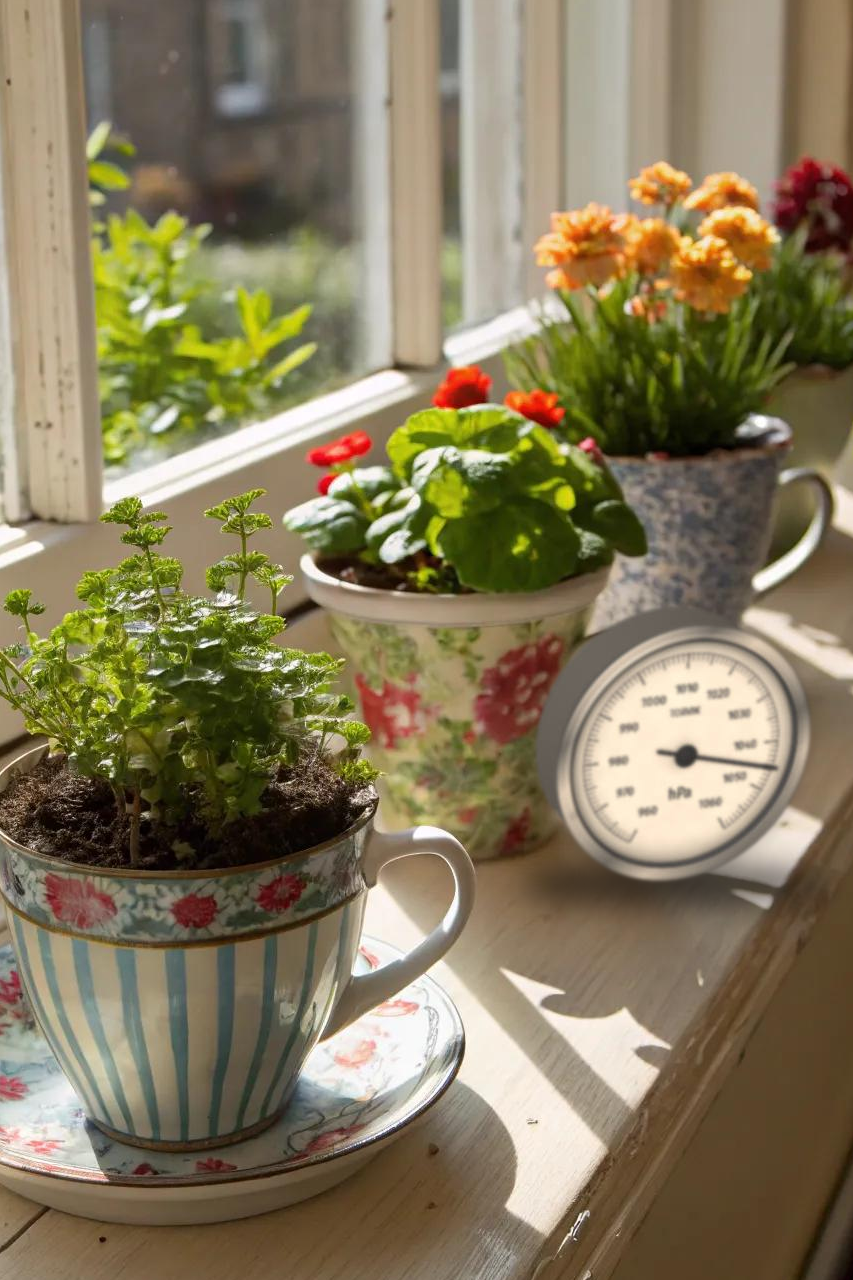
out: 1045hPa
